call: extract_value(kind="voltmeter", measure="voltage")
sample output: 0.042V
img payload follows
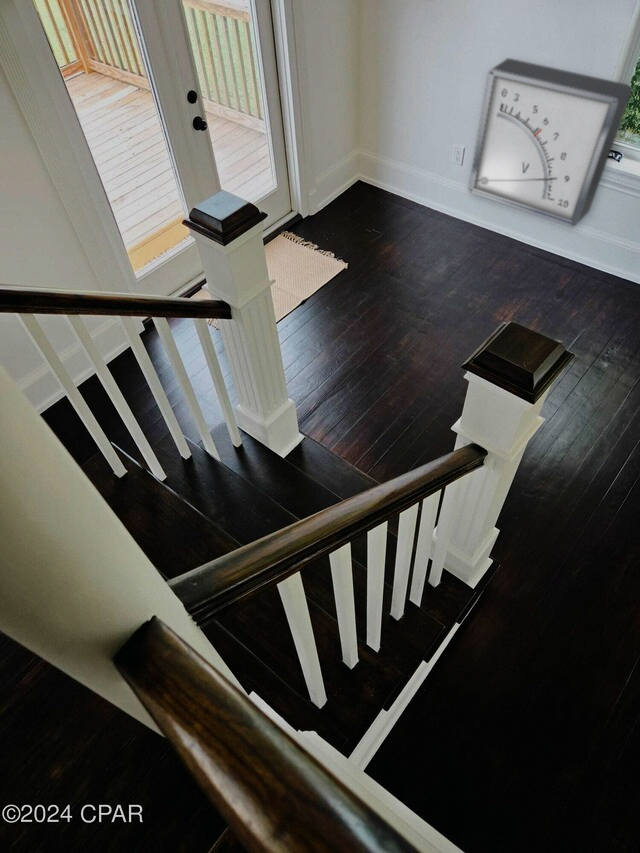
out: 9V
